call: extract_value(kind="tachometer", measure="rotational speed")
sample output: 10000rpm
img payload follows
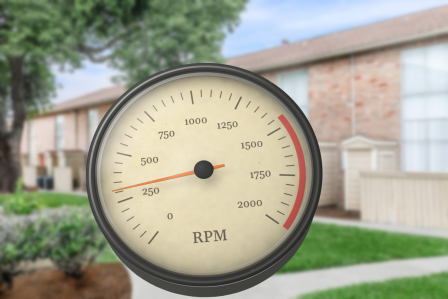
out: 300rpm
